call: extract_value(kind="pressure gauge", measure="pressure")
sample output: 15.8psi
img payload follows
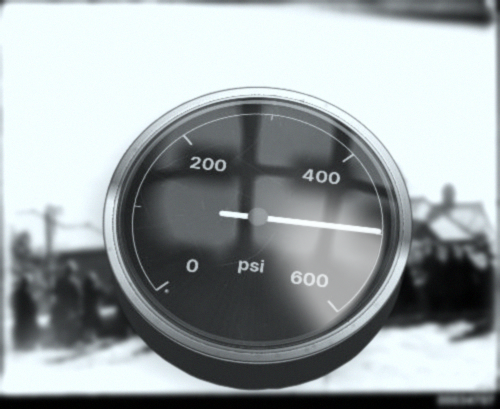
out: 500psi
